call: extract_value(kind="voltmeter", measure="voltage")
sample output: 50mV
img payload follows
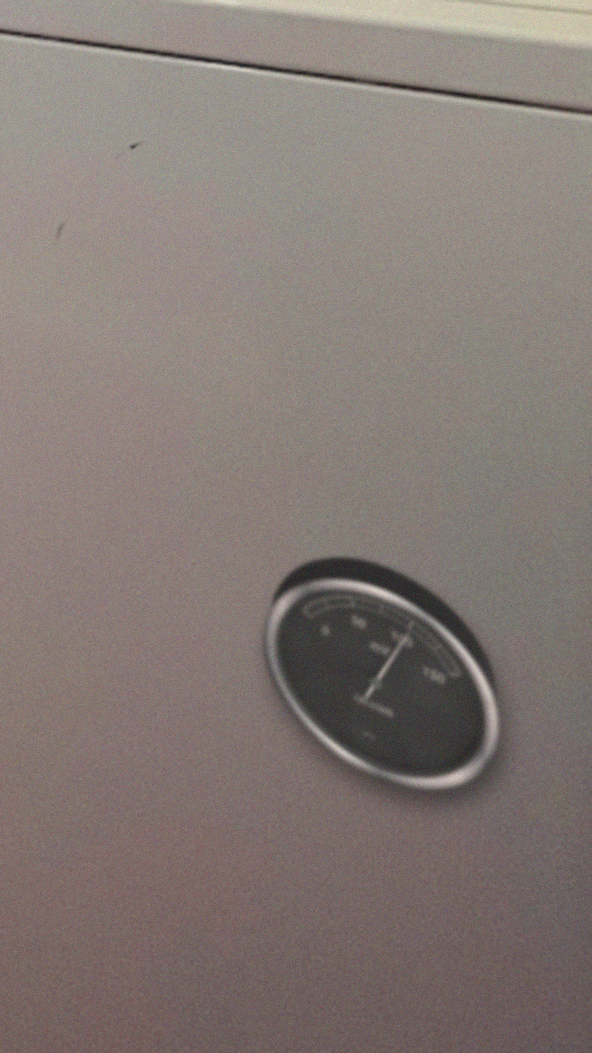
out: 100mV
